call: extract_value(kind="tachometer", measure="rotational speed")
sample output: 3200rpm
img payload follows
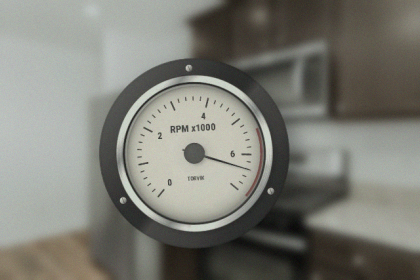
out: 6400rpm
